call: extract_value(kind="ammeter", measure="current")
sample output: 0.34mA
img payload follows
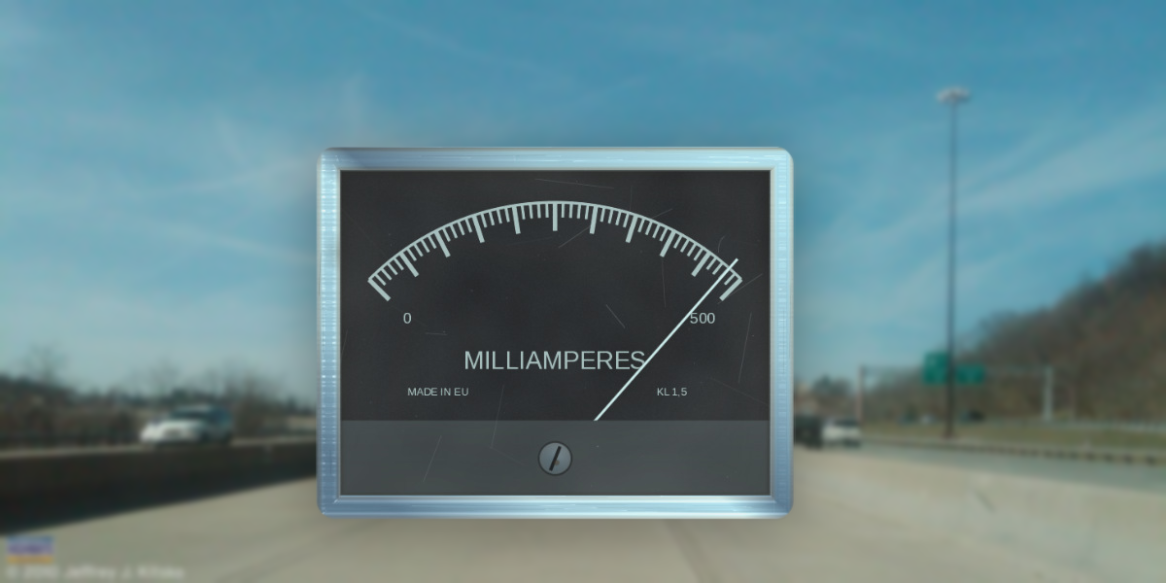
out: 480mA
